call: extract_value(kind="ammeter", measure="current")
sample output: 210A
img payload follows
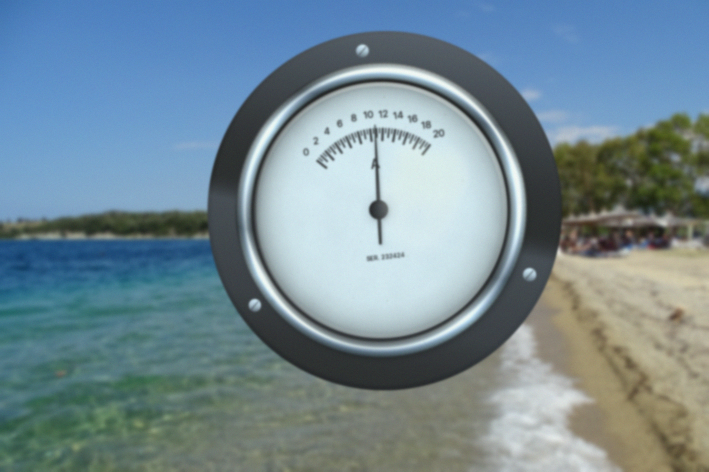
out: 11A
